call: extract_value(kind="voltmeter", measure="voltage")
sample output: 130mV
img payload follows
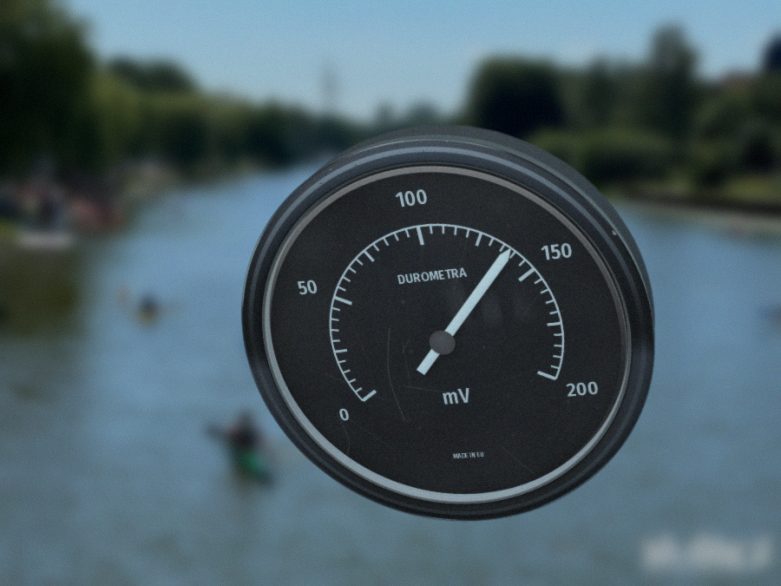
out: 137.5mV
